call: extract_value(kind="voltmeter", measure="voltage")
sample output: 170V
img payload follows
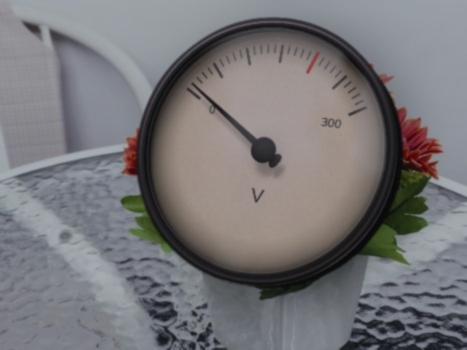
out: 10V
